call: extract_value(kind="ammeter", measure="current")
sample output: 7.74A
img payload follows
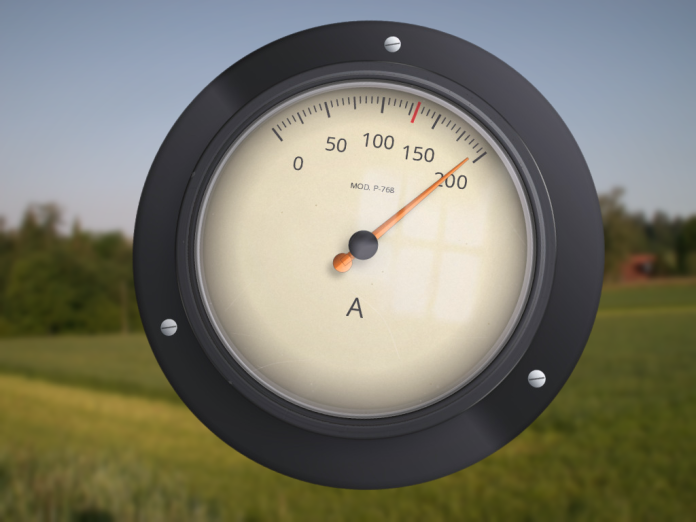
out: 195A
